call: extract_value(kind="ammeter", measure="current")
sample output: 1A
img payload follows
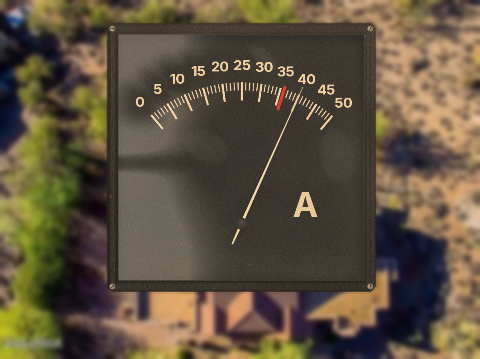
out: 40A
